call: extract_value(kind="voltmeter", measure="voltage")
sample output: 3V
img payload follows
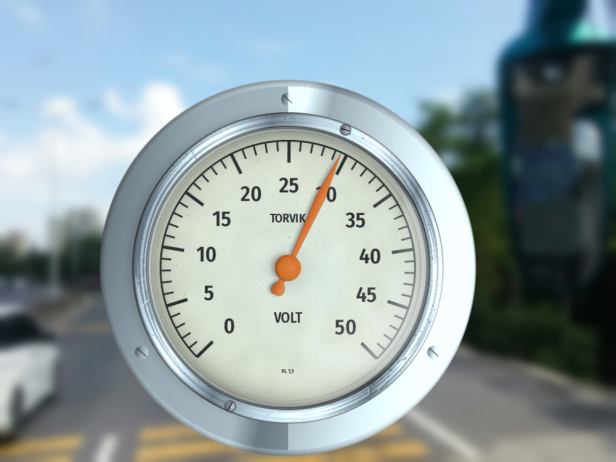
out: 29.5V
